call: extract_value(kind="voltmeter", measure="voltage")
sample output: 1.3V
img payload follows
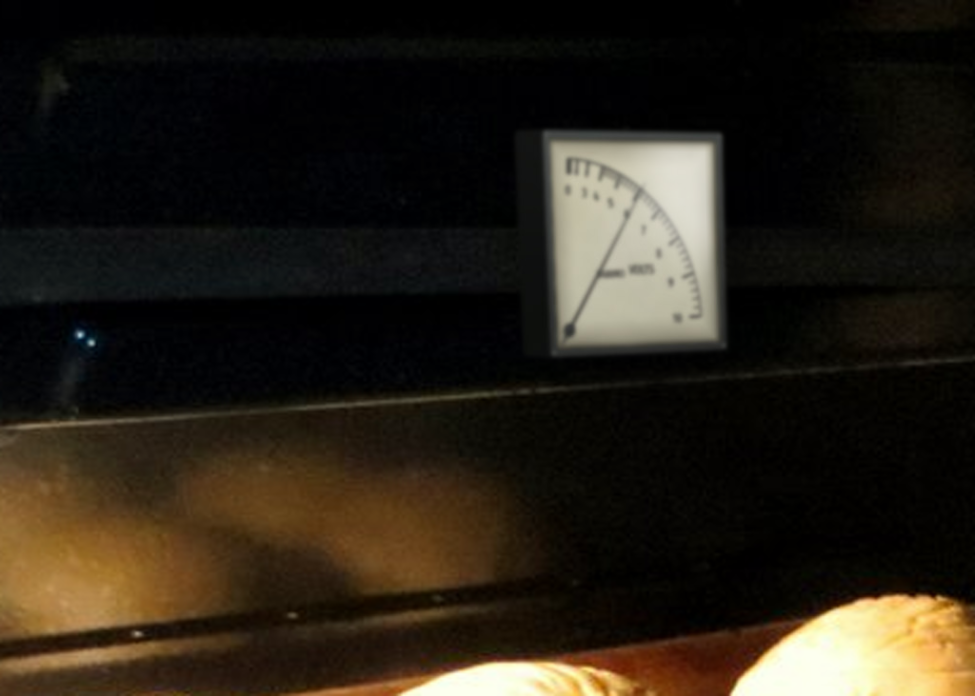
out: 6V
